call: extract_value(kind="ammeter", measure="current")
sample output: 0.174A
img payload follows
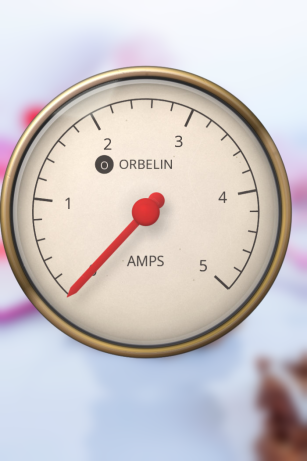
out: 0A
